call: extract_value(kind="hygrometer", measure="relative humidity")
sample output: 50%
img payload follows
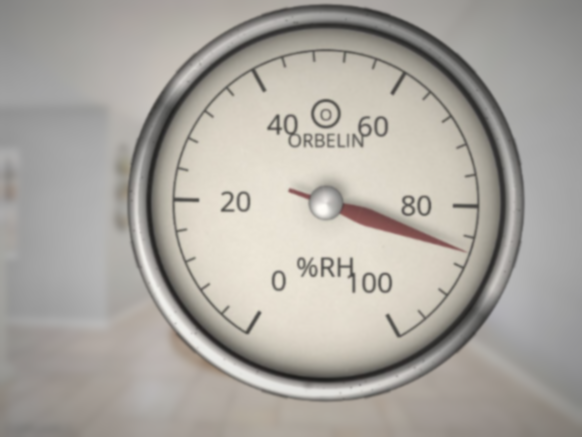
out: 86%
